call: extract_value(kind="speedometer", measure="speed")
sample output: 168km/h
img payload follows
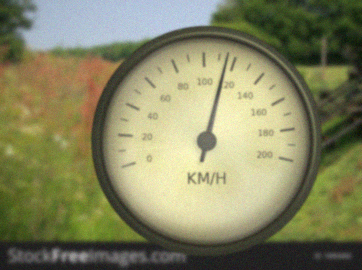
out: 115km/h
